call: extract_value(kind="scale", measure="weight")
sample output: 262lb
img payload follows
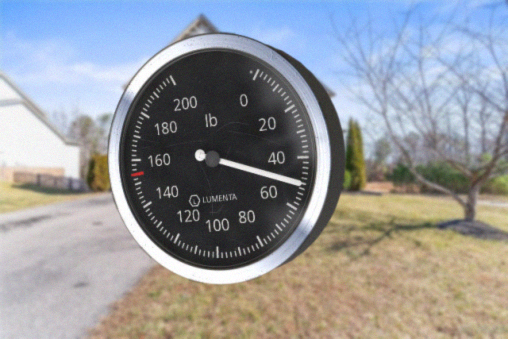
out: 50lb
